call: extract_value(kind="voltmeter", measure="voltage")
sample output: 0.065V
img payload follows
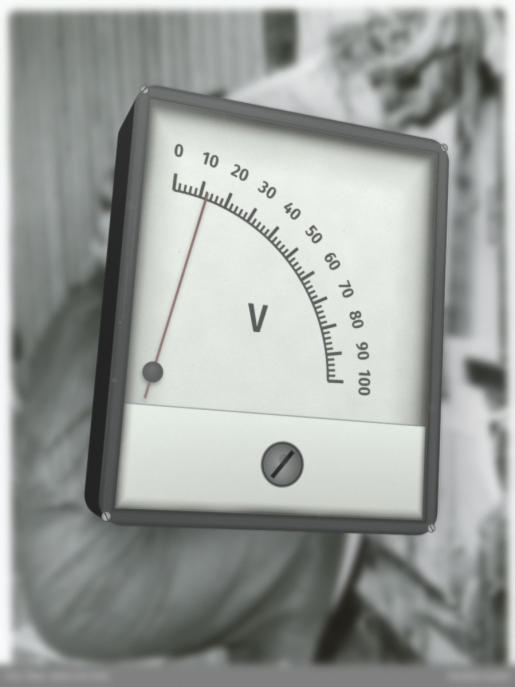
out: 12V
